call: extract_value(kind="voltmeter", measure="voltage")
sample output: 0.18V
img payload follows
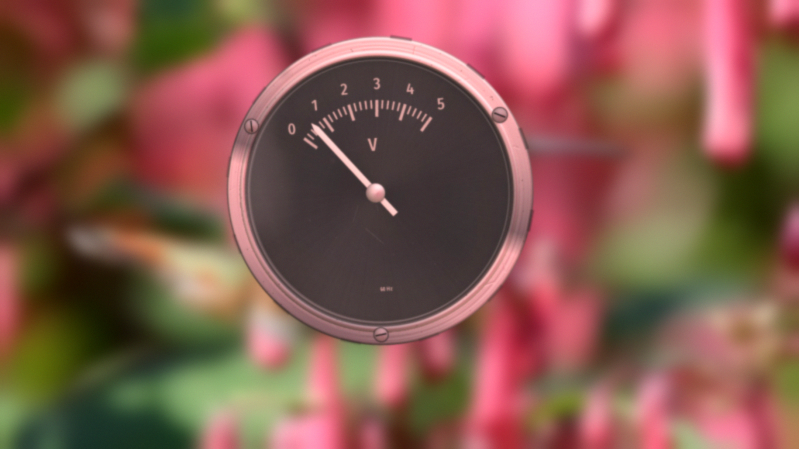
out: 0.6V
